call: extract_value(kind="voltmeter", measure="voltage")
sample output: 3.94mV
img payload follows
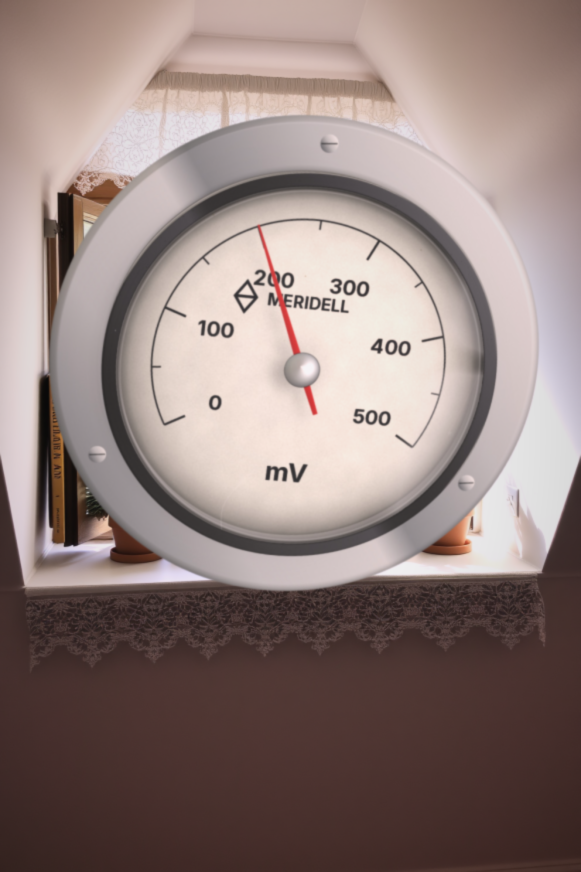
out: 200mV
